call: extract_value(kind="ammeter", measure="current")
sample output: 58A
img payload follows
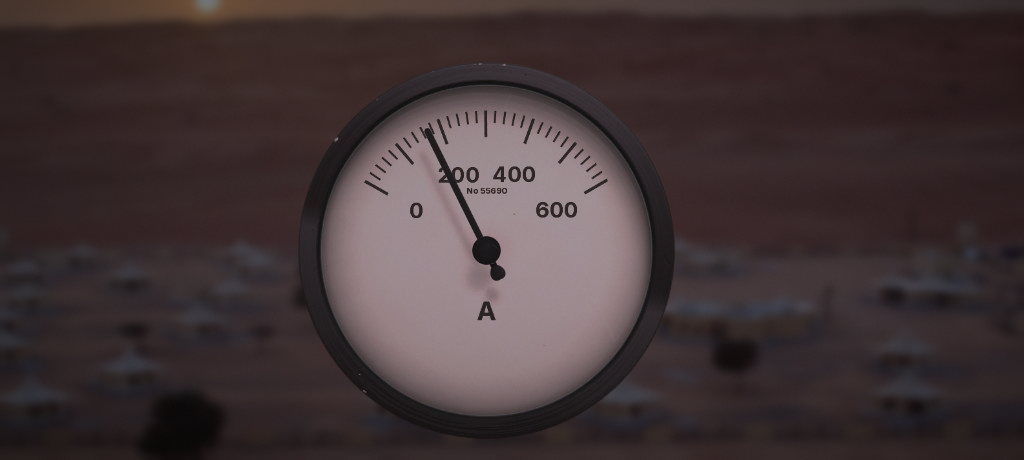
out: 170A
